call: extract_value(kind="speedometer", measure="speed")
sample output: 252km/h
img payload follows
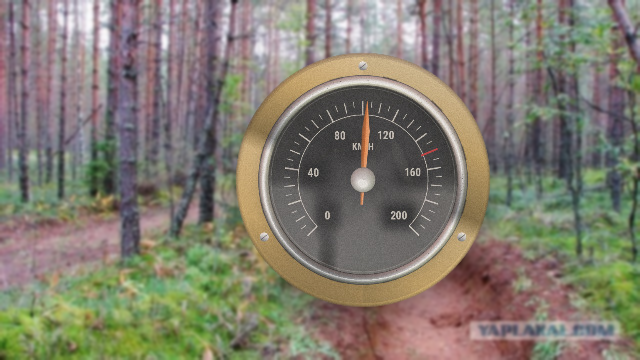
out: 102.5km/h
